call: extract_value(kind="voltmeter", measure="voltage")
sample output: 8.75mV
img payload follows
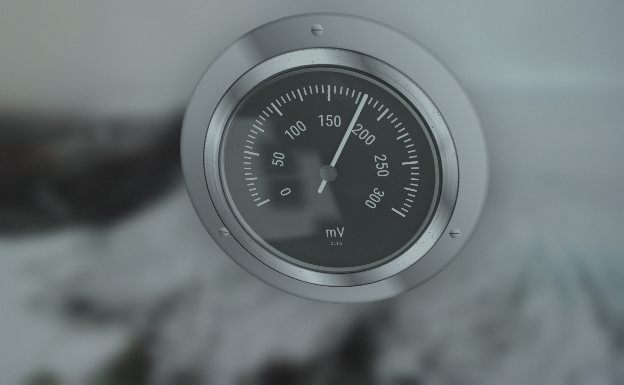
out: 180mV
